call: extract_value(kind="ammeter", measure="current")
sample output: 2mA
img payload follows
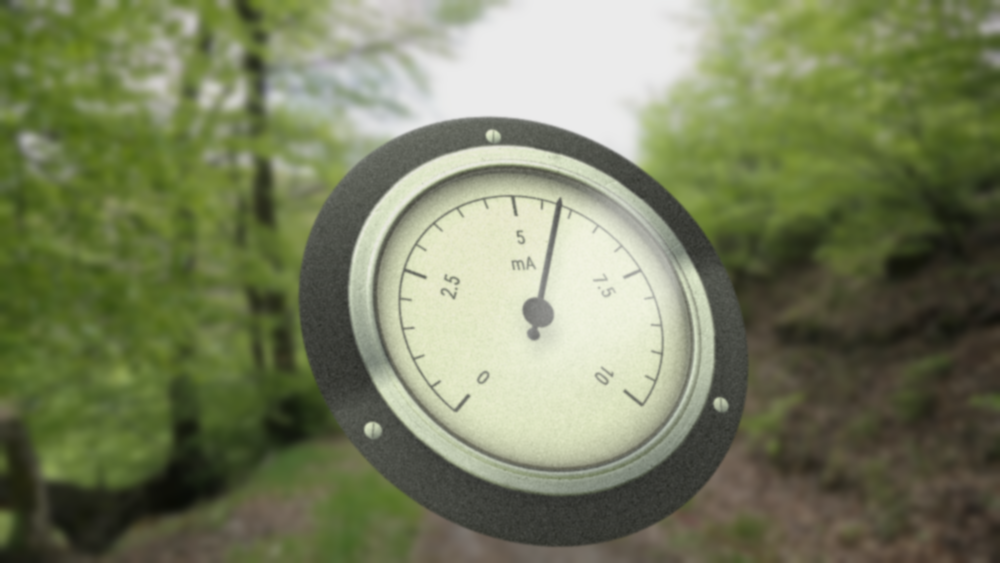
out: 5.75mA
